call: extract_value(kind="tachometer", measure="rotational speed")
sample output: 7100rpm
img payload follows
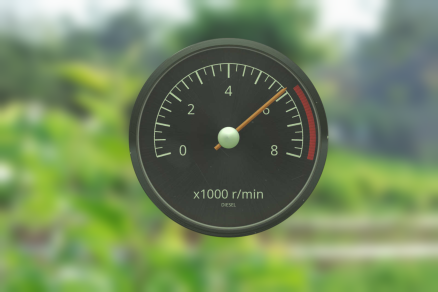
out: 5875rpm
